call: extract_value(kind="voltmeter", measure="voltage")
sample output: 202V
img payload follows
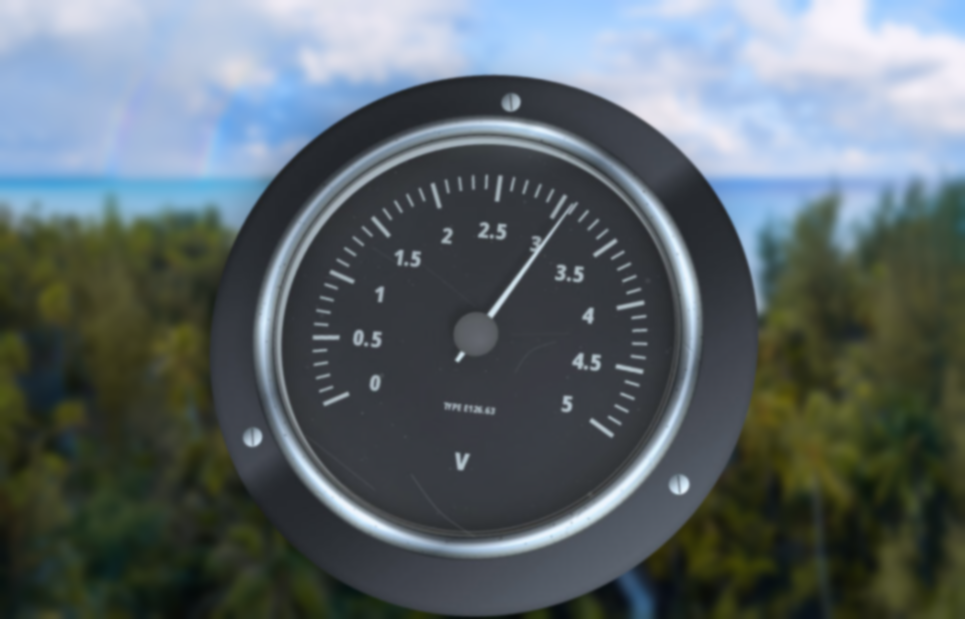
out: 3.1V
